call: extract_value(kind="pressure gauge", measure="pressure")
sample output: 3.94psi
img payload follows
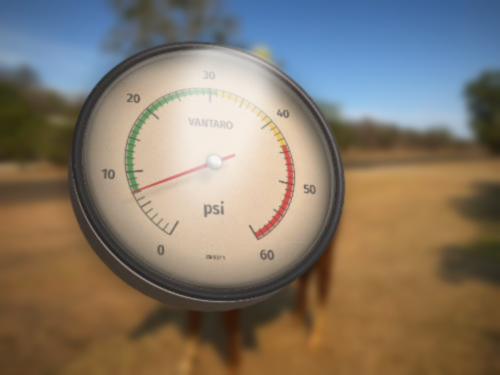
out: 7psi
